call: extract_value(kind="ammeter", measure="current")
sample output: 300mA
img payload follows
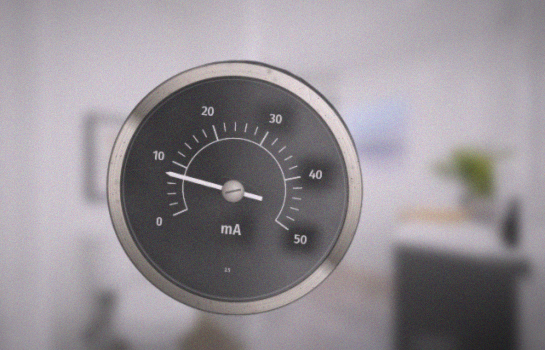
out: 8mA
